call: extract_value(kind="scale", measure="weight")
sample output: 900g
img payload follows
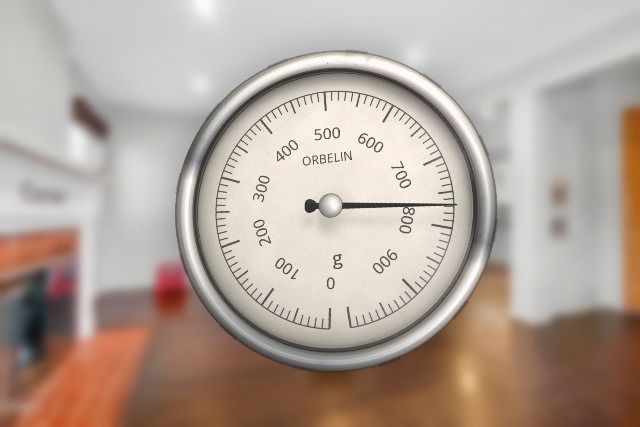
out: 770g
